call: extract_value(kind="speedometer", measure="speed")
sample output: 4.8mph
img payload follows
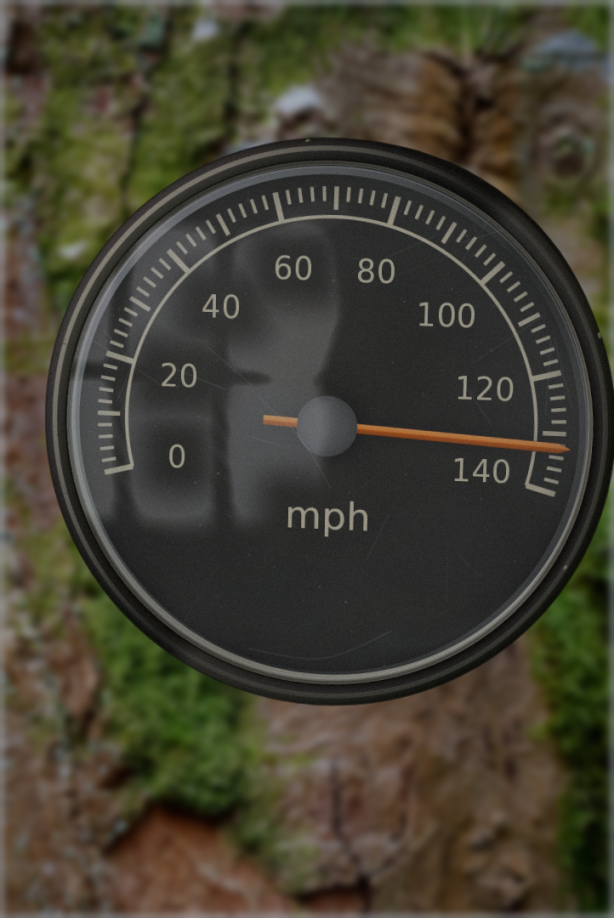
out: 132mph
